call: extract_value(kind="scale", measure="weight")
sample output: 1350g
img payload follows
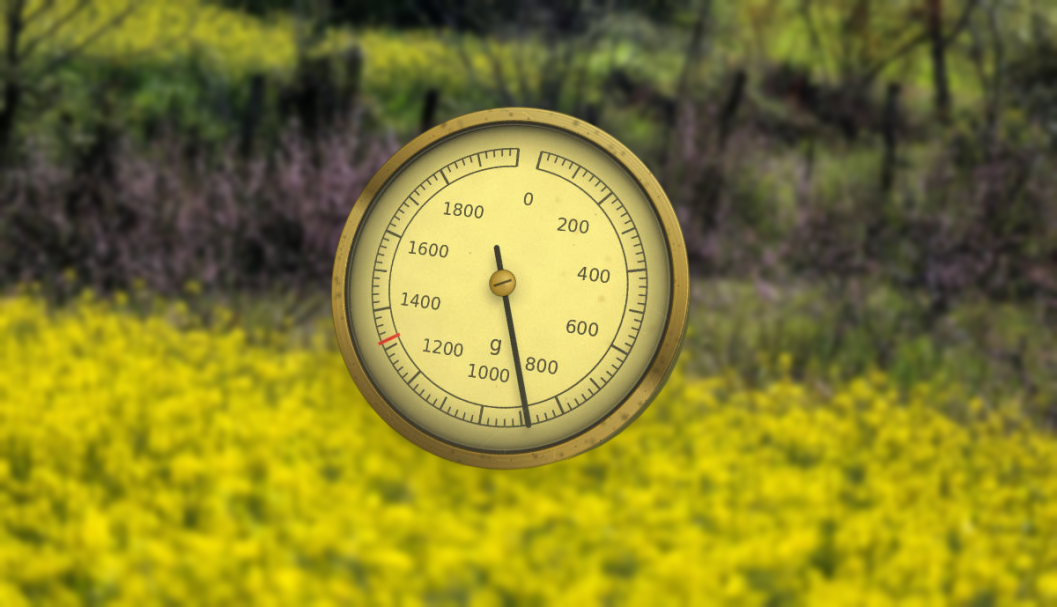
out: 880g
